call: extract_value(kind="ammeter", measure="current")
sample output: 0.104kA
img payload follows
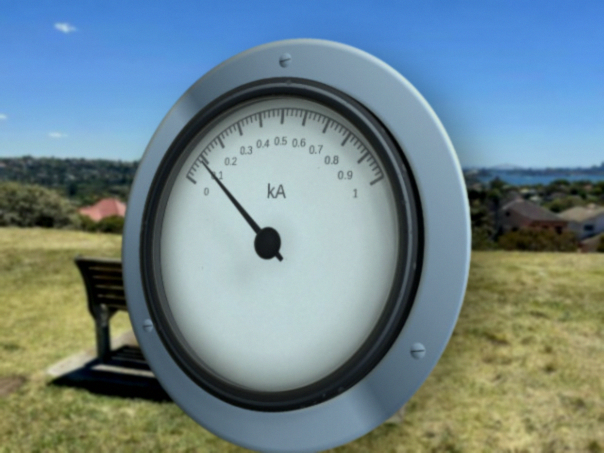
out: 0.1kA
